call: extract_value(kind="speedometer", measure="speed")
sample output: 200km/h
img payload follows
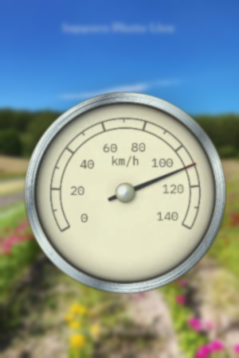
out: 110km/h
